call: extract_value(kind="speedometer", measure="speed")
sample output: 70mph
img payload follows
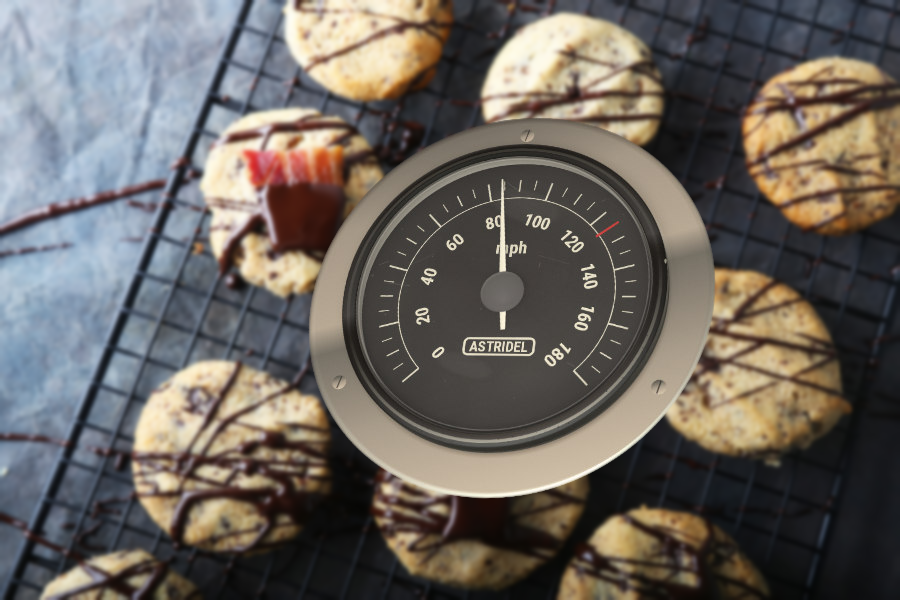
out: 85mph
